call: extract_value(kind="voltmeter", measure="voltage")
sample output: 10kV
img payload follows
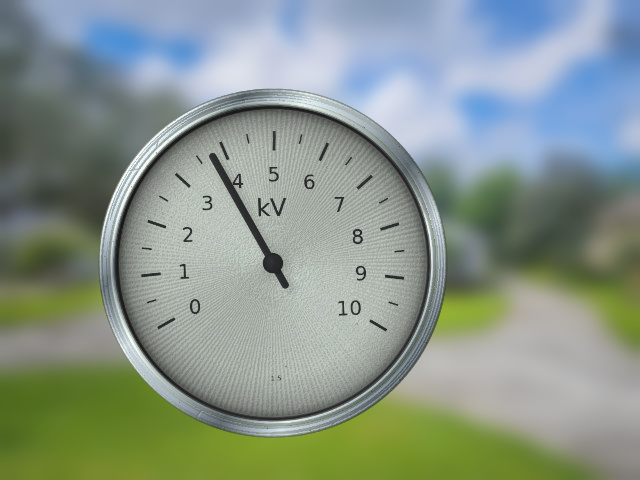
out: 3.75kV
